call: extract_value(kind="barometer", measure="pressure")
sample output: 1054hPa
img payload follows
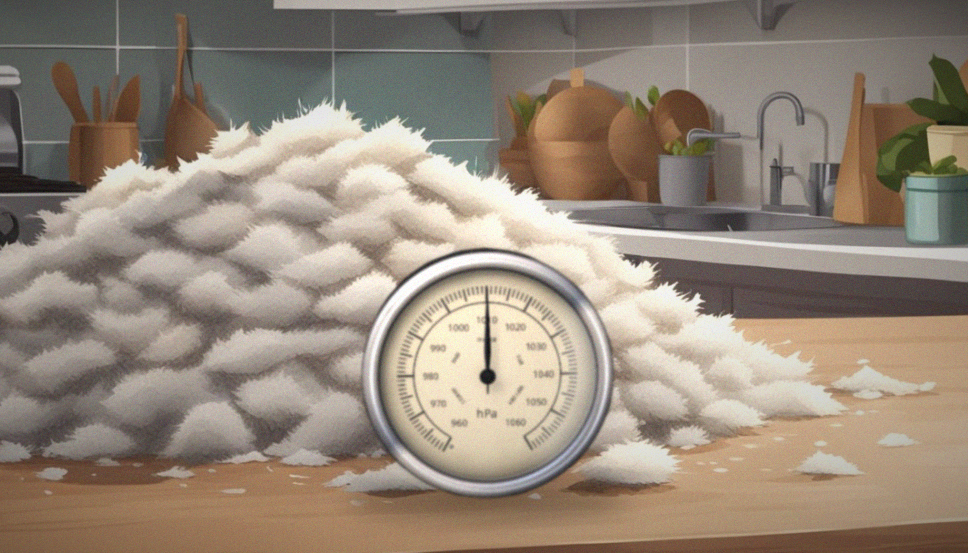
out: 1010hPa
